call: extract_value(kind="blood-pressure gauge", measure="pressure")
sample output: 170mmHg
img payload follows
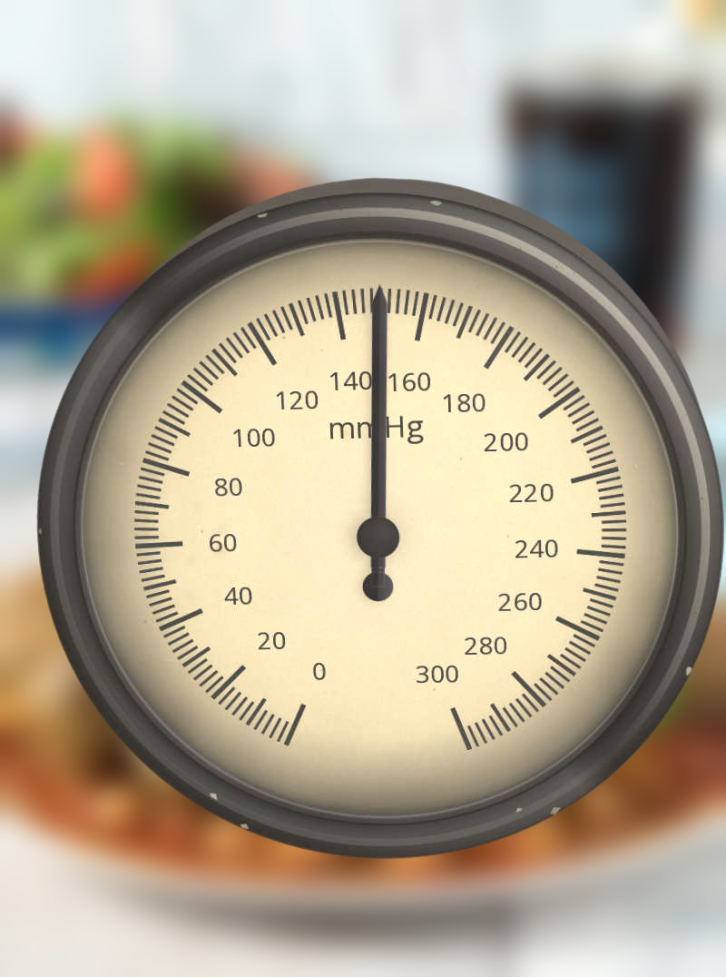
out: 150mmHg
